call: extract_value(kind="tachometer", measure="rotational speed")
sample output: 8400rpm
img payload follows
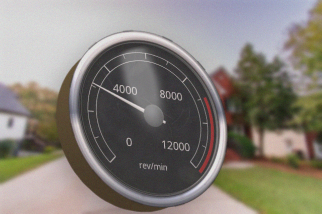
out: 3000rpm
